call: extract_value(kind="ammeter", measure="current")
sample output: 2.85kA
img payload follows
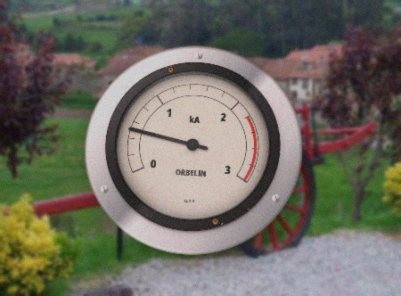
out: 0.5kA
